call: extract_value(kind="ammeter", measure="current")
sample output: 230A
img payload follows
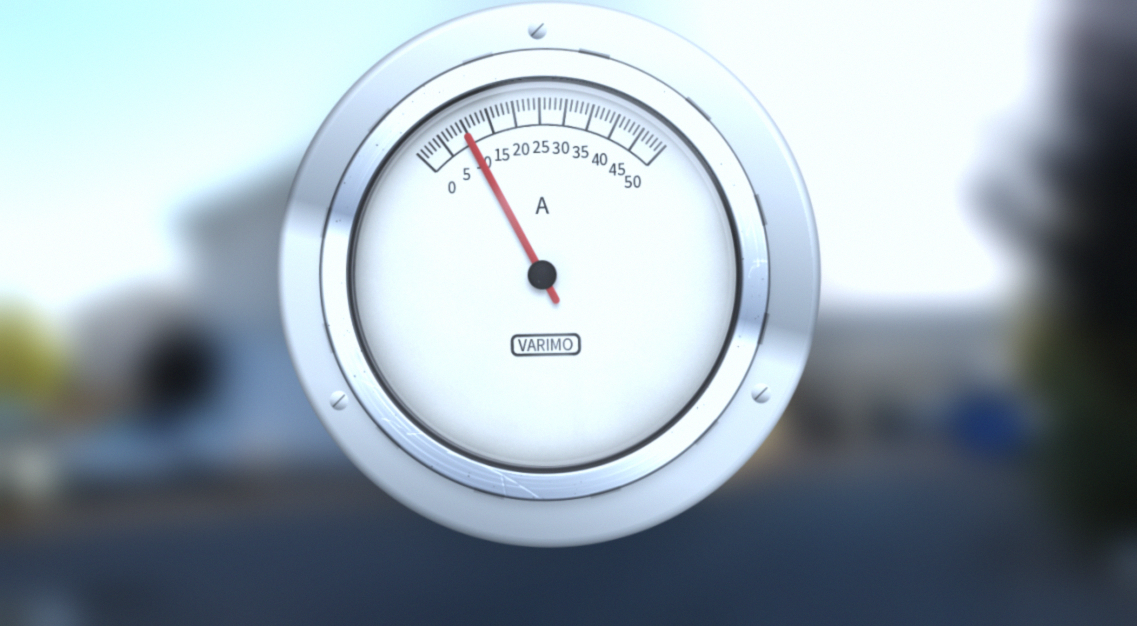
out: 10A
